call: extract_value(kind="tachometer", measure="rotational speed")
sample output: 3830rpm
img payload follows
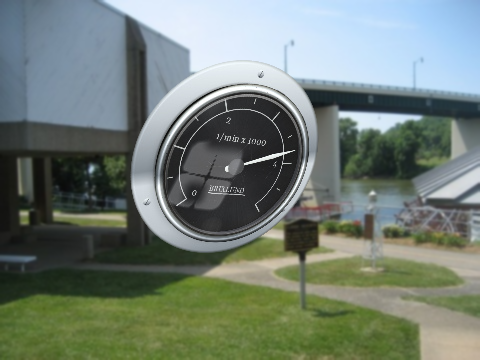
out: 3750rpm
